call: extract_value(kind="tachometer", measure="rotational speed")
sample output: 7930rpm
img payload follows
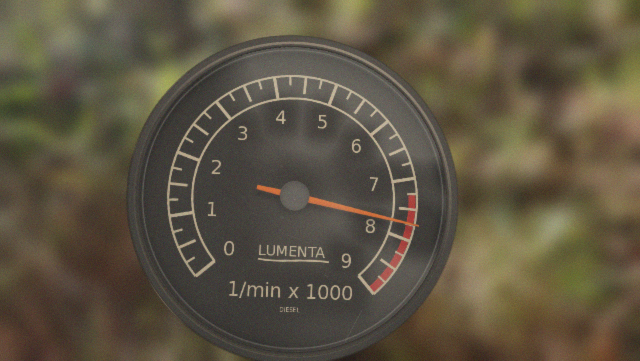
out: 7750rpm
